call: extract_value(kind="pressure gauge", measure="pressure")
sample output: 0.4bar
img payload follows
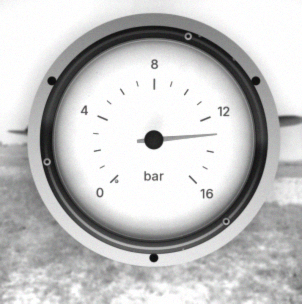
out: 13bar
